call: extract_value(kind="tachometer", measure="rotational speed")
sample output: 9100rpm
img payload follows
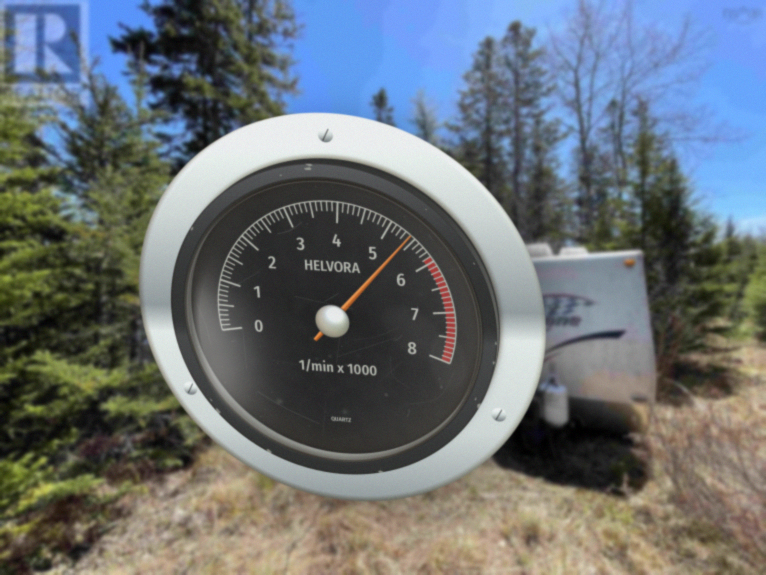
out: 5400rpm
